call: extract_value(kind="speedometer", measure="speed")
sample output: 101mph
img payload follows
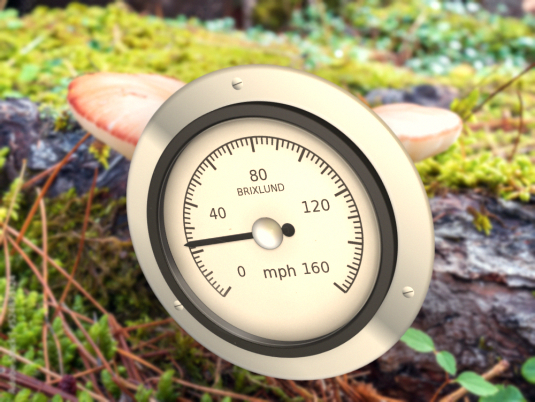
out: 24mph
